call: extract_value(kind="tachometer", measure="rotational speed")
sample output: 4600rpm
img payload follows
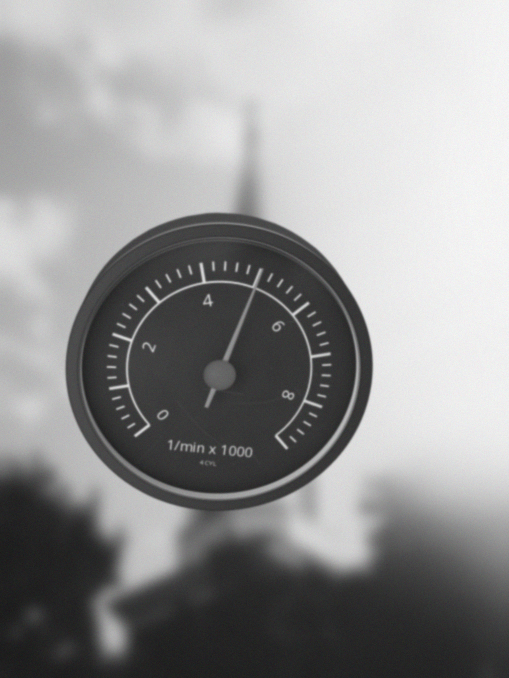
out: 5000rpm
